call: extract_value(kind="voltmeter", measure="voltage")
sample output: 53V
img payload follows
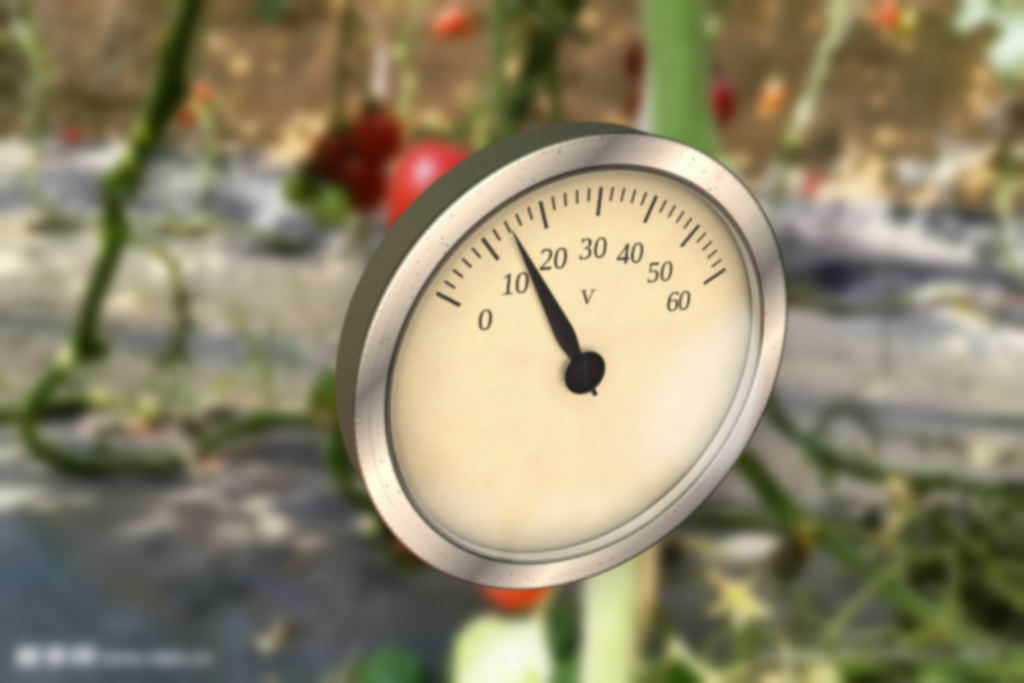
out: 14V
